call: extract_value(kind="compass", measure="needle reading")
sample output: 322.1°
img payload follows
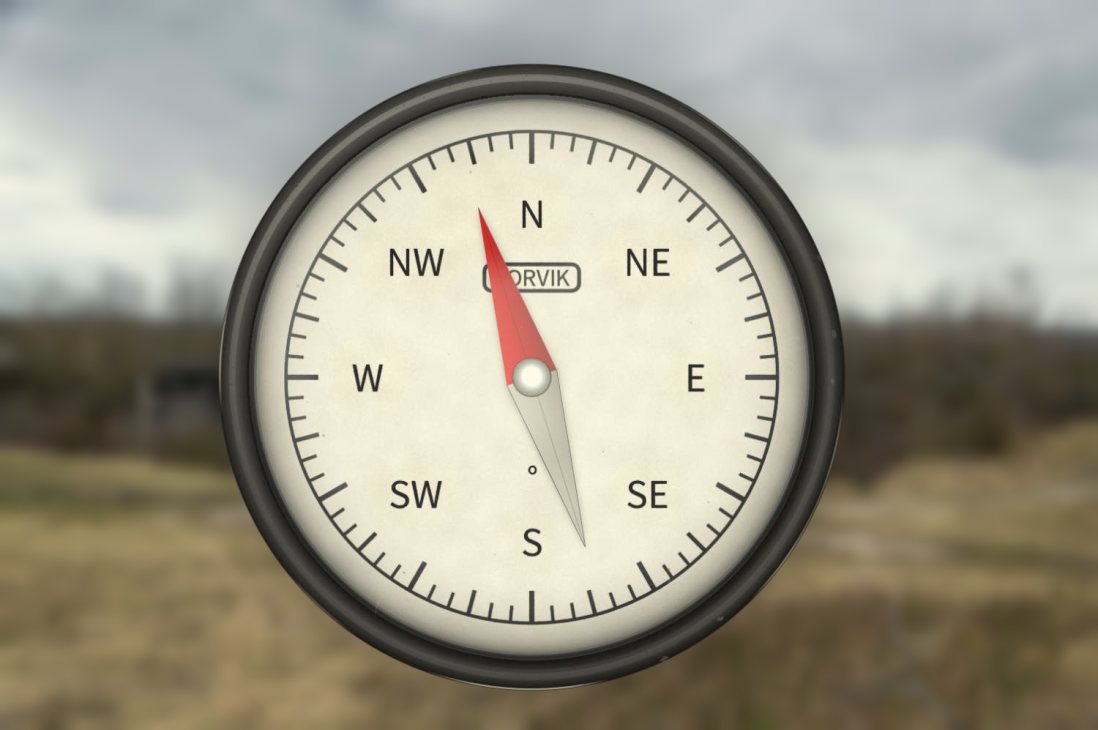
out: 342.5°
